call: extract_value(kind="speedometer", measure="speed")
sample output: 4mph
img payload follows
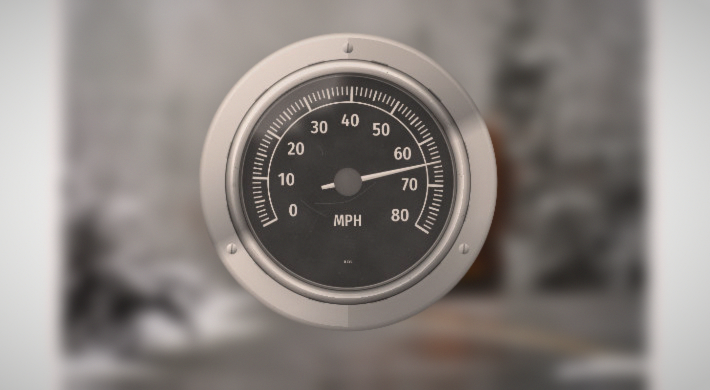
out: 65mph
